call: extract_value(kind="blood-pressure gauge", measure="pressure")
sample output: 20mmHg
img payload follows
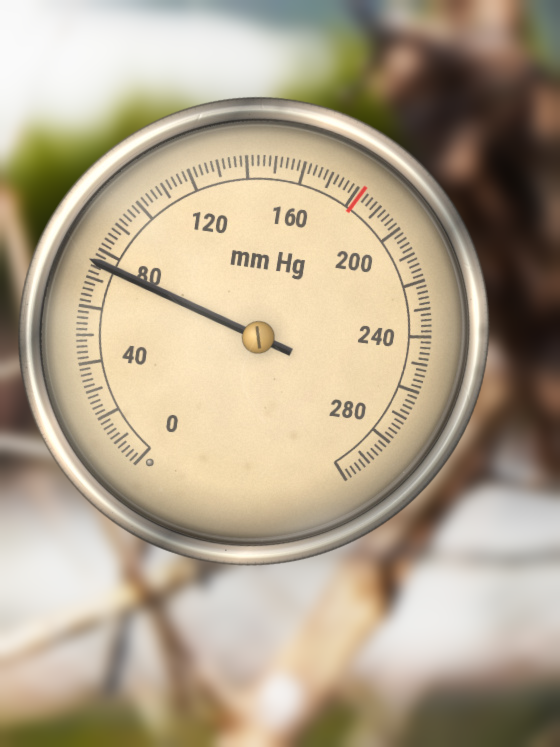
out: 76mmHg
